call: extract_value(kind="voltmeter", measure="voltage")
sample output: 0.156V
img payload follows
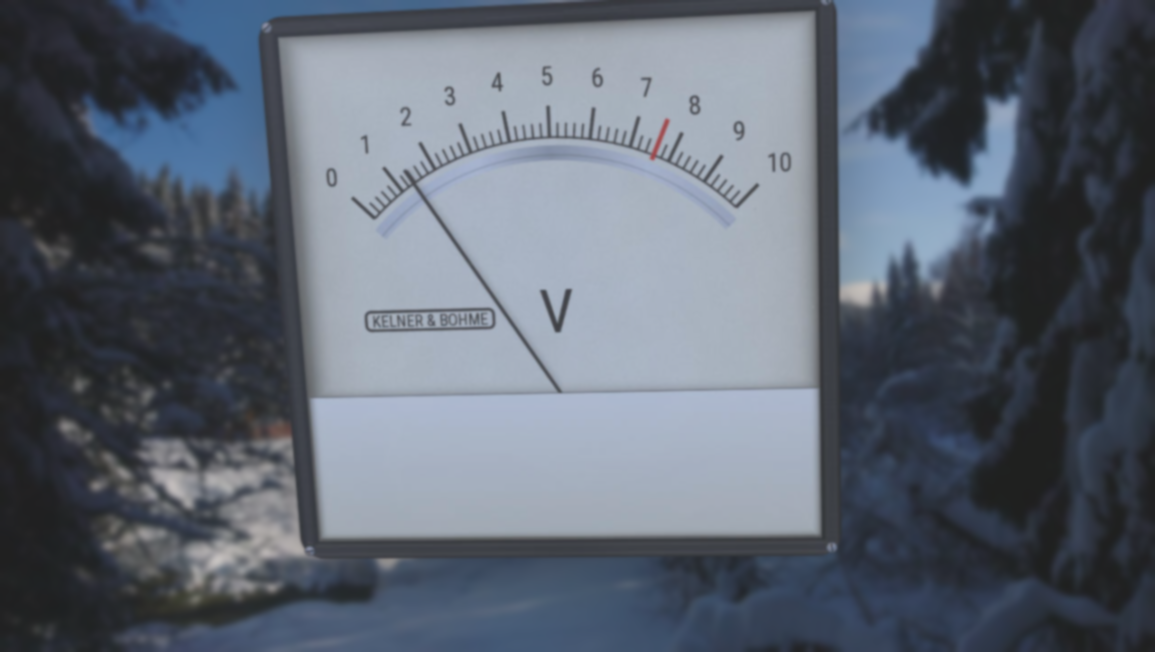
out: 1.4V
